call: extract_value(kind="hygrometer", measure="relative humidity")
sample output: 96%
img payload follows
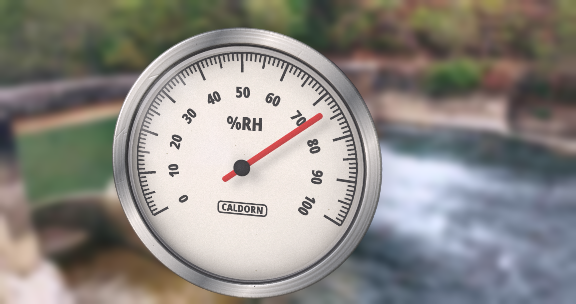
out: 73%
